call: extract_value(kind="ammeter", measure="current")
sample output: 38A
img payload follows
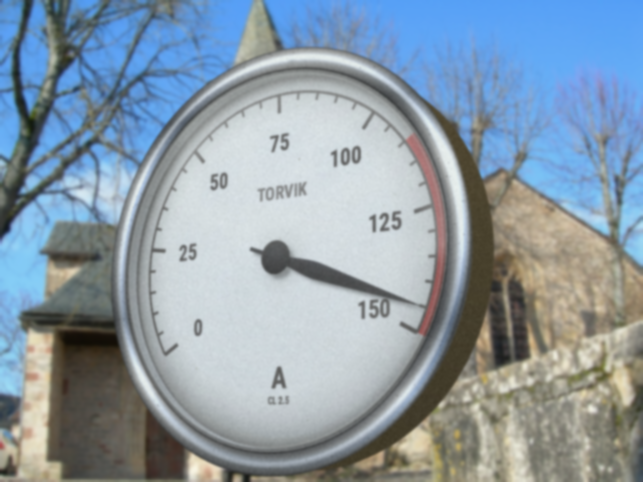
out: 145A
